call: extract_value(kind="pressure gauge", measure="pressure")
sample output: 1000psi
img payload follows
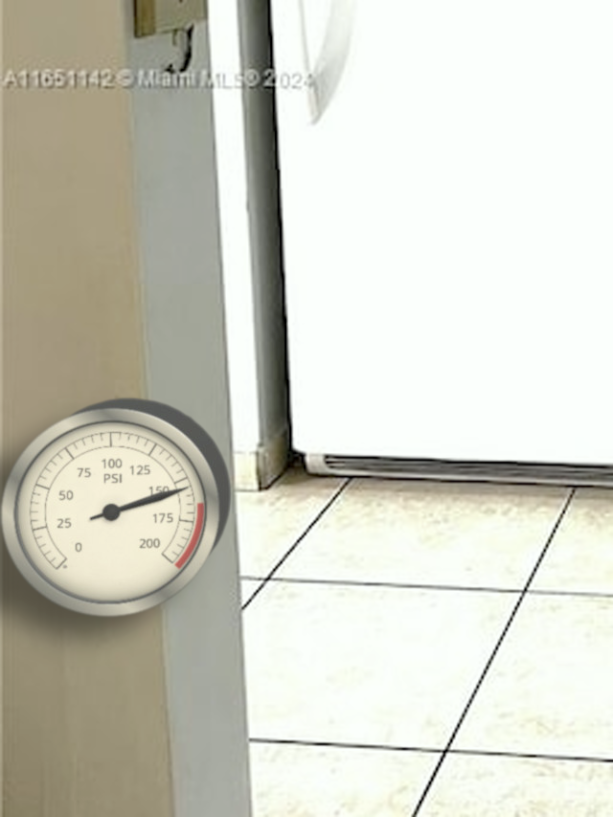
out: 155psi
